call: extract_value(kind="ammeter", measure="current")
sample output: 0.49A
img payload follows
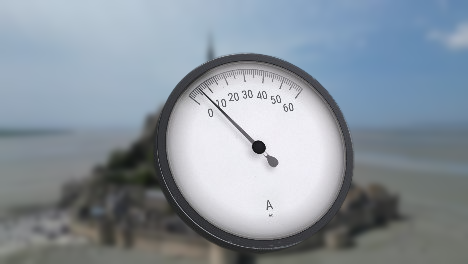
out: 5A
